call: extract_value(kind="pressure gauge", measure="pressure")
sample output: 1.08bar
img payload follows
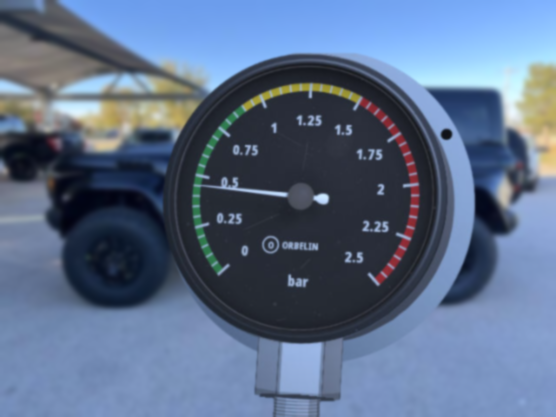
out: 0.45bar
